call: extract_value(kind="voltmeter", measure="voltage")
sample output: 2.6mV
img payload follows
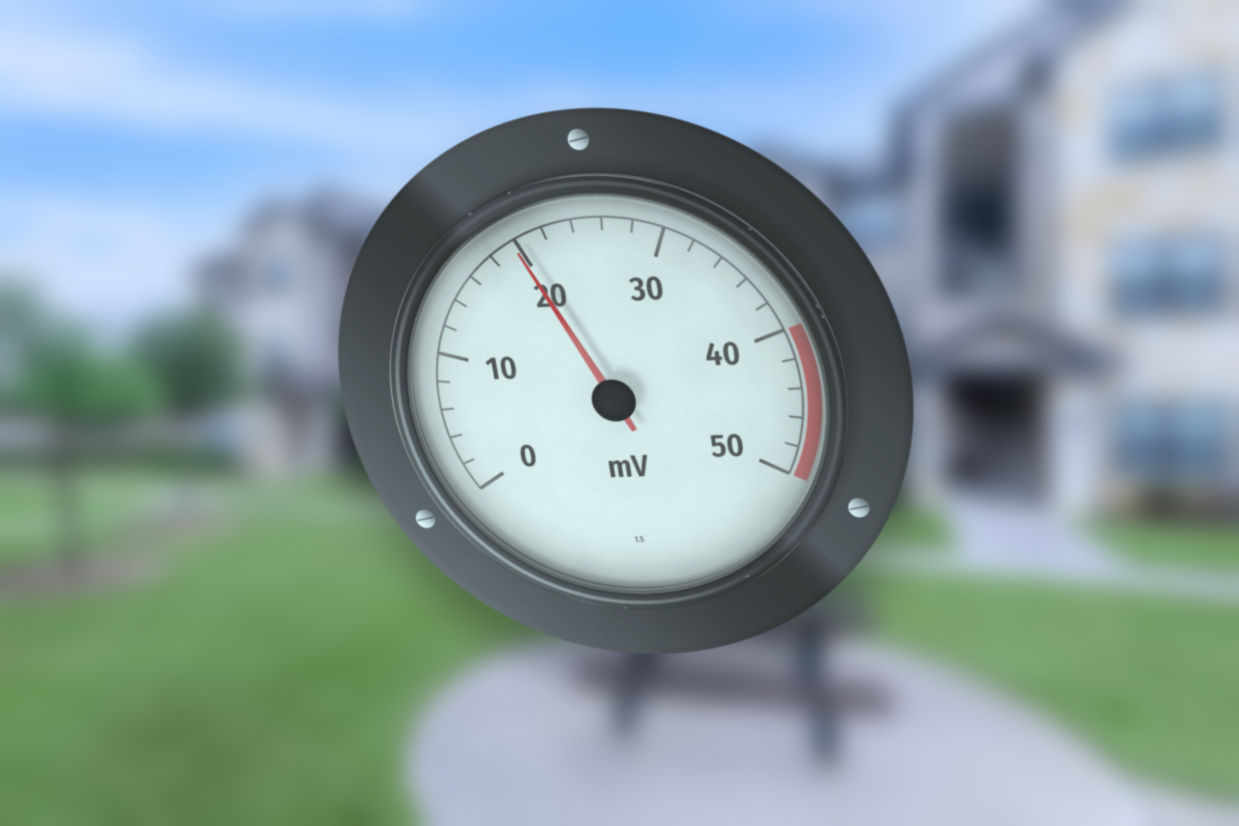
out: 20mV
